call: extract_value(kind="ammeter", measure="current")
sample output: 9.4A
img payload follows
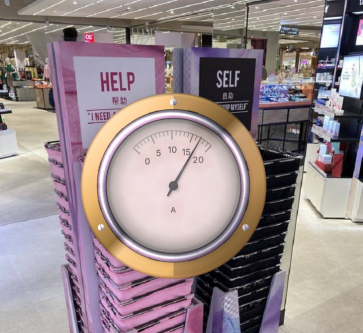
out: 17A
